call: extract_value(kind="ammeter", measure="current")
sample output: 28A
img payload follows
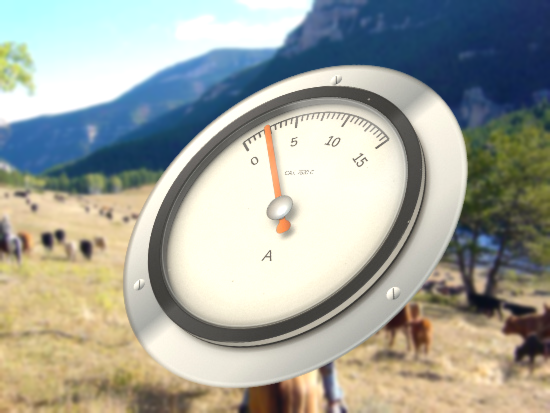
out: 2.5A
